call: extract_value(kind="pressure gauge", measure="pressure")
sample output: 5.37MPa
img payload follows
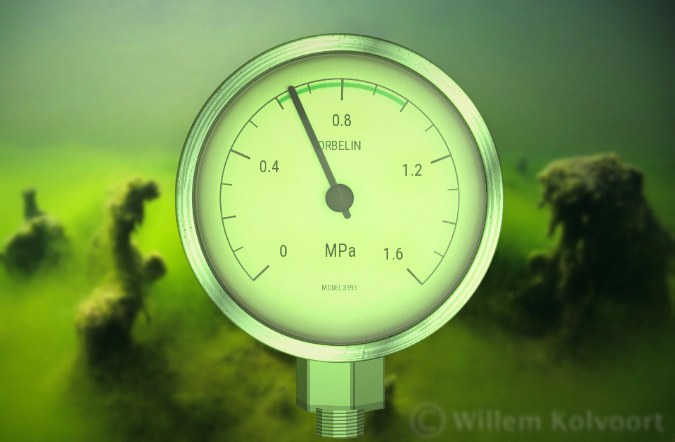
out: 0.65MPa
